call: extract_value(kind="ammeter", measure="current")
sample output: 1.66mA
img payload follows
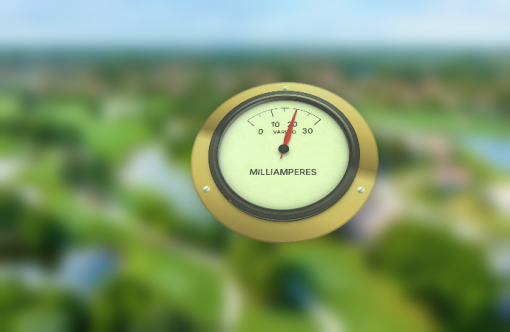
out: 20mA
